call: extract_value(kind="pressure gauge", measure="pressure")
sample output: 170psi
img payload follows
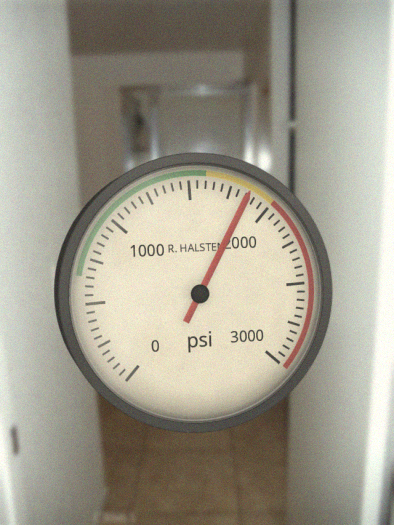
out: 1850psi
